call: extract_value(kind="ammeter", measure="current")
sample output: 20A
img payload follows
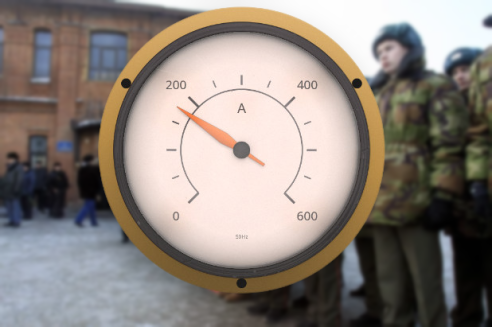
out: 175A
